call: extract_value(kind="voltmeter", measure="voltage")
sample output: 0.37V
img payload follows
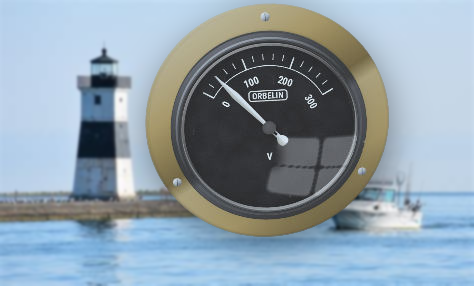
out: 40V
